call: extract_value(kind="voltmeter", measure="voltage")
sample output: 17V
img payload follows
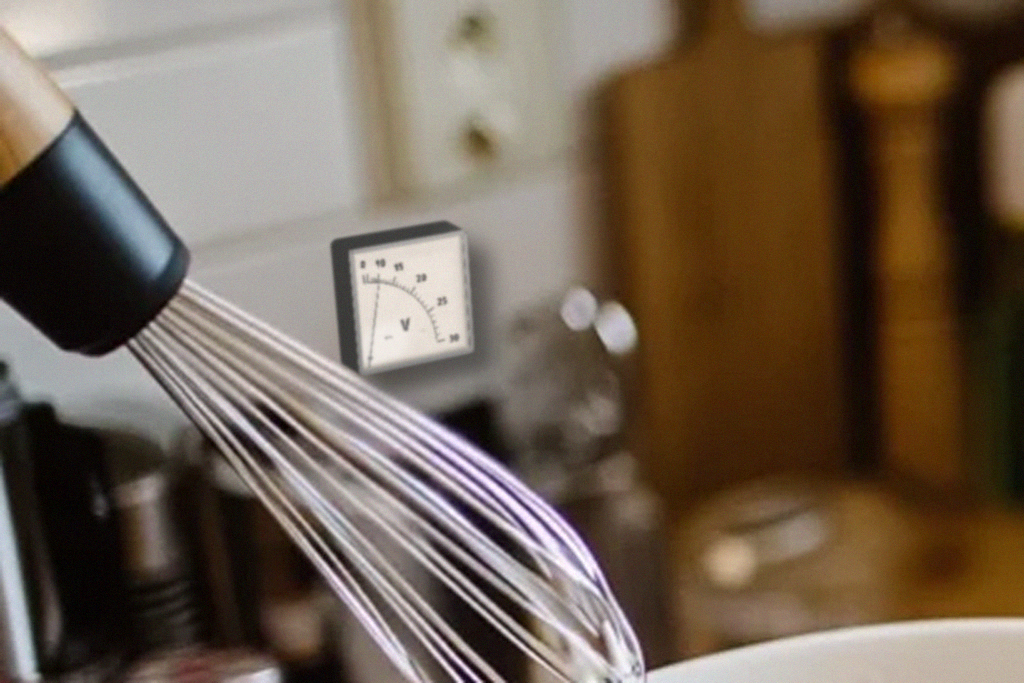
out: 10V
